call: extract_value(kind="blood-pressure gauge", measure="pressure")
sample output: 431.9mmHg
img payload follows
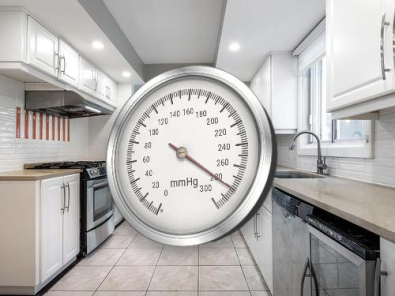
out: 280mmHg
